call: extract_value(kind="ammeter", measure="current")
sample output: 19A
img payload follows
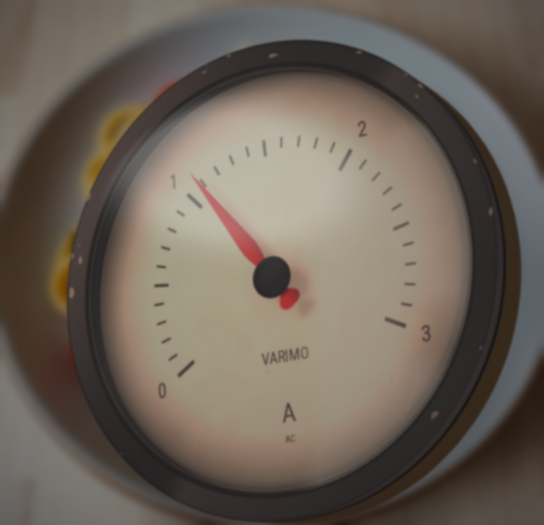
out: 1.1A
